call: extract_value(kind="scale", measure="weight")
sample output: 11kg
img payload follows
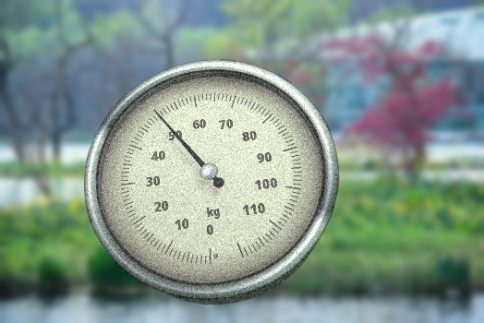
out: 50kg
